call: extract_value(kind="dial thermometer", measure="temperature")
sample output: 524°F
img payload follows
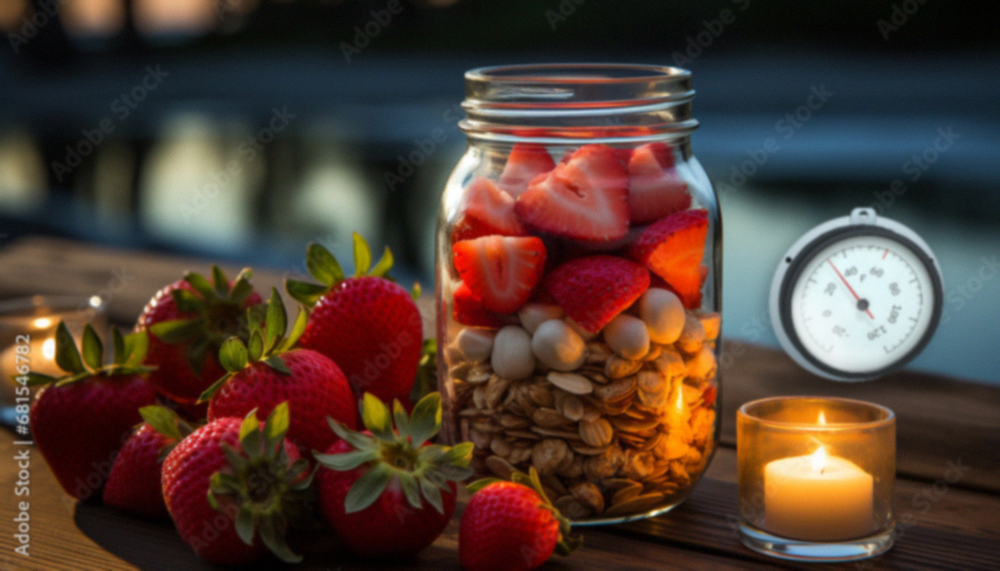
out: 32°F
